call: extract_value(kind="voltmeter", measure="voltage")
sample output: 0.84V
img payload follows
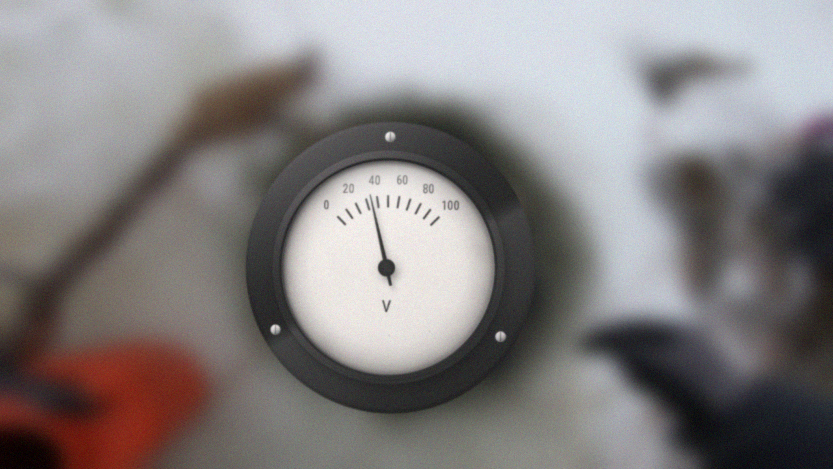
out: 35V
